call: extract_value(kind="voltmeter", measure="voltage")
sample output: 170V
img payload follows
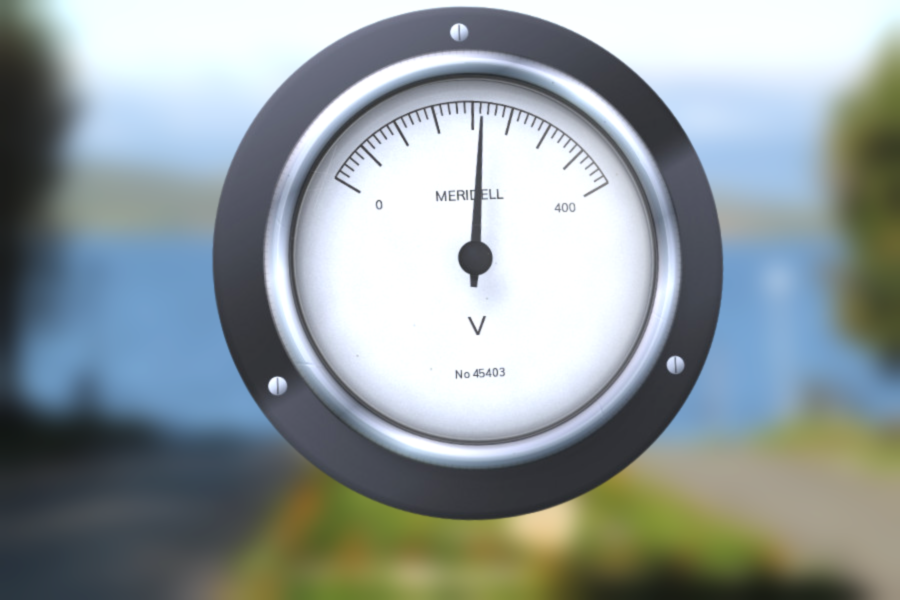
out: 210V
